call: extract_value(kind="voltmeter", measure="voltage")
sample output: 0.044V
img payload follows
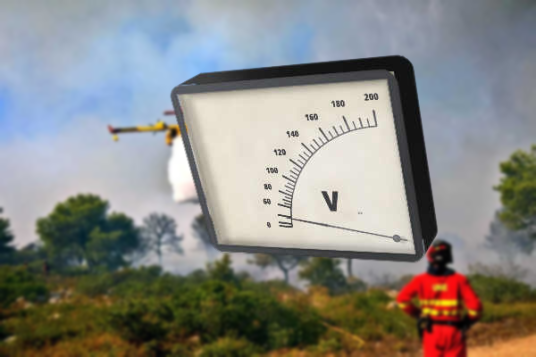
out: 40V
